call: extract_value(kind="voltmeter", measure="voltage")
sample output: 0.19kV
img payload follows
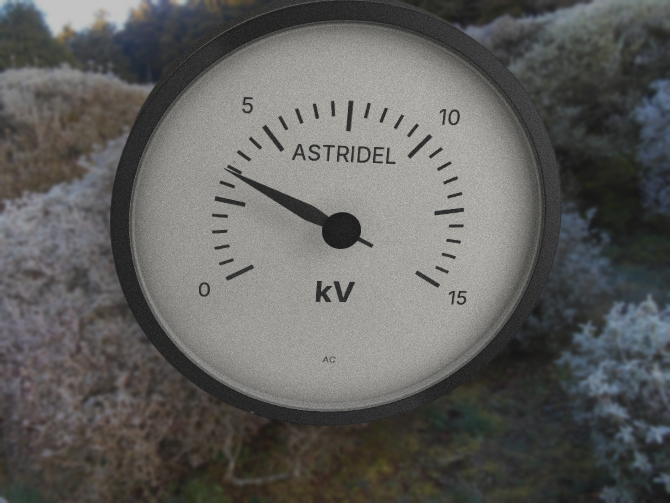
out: 3.5kV
